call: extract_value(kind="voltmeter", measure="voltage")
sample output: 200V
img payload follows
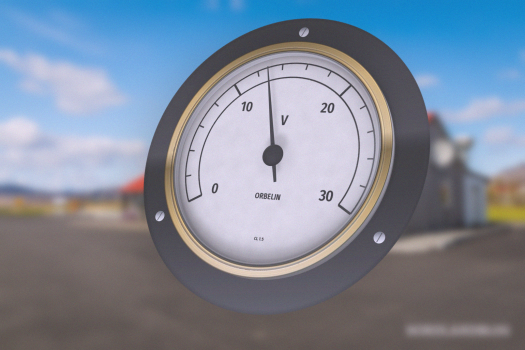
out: 13V
